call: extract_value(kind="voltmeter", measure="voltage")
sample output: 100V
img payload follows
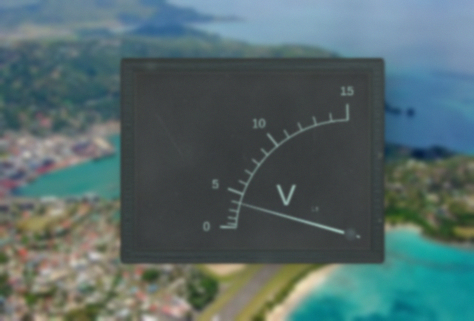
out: 4V
